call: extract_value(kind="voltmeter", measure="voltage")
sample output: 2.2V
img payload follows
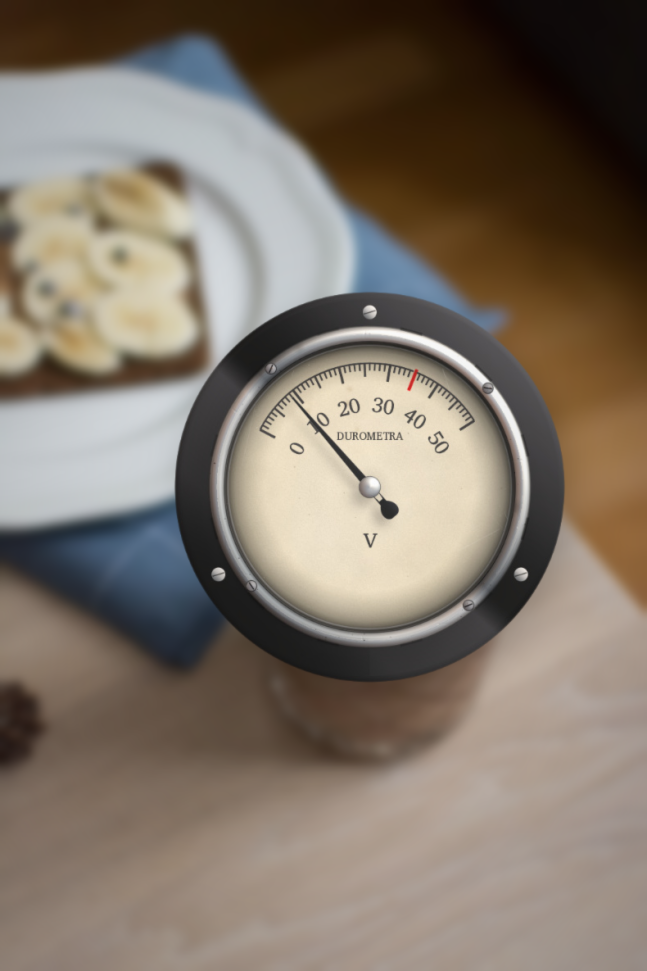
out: 9V
